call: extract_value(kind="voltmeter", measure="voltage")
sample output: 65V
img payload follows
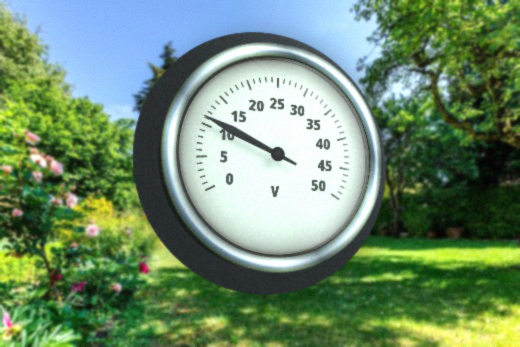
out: 11V
